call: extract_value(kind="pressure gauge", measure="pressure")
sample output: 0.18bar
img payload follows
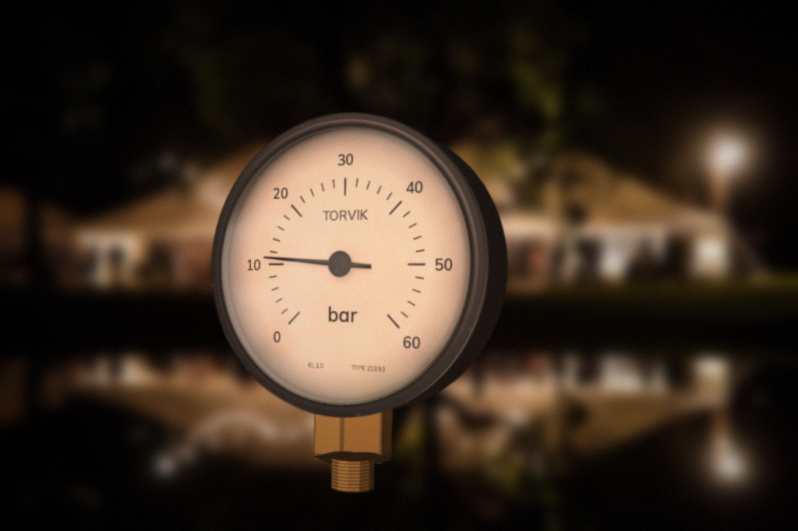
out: 11bar
